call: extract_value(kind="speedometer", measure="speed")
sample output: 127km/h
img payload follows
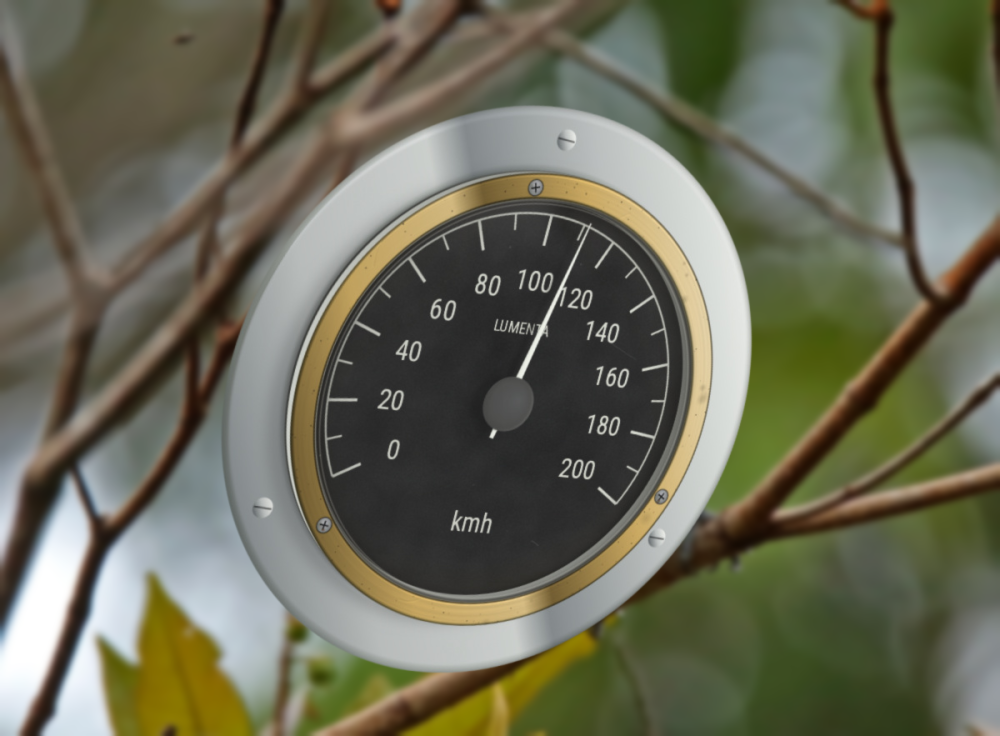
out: 110km/h
